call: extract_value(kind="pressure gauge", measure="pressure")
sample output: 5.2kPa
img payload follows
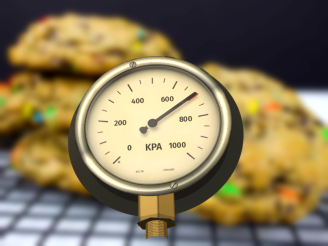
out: 700kPa
